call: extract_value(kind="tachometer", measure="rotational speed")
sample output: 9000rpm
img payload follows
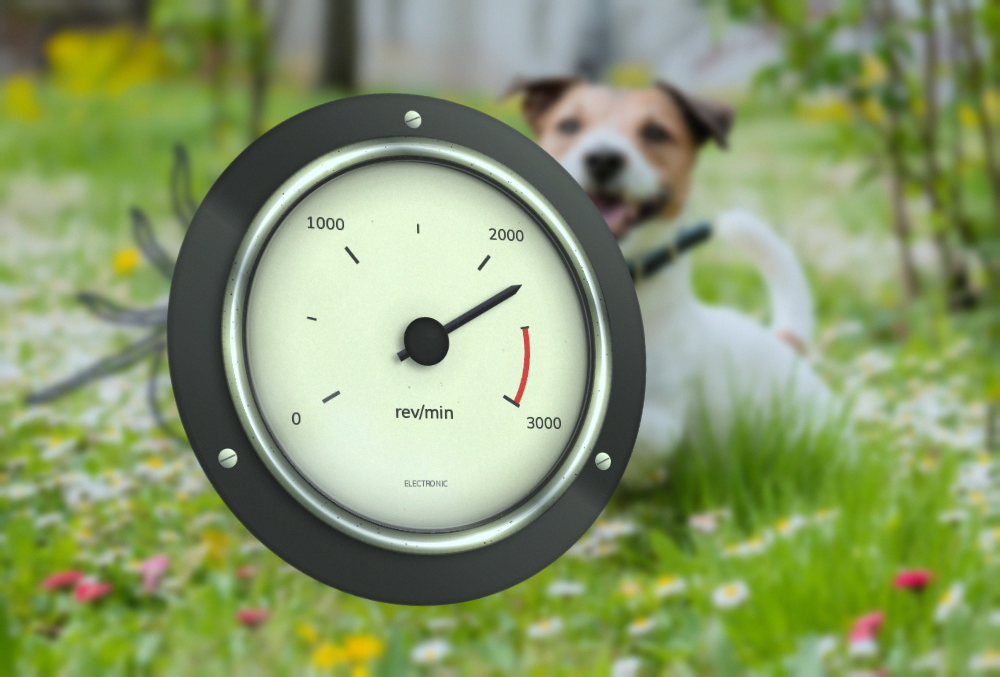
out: 2250rpm
